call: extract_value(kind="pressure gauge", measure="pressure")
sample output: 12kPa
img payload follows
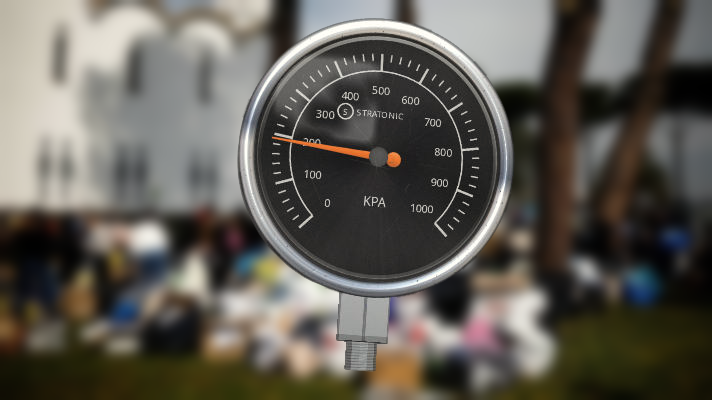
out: 190kPa
